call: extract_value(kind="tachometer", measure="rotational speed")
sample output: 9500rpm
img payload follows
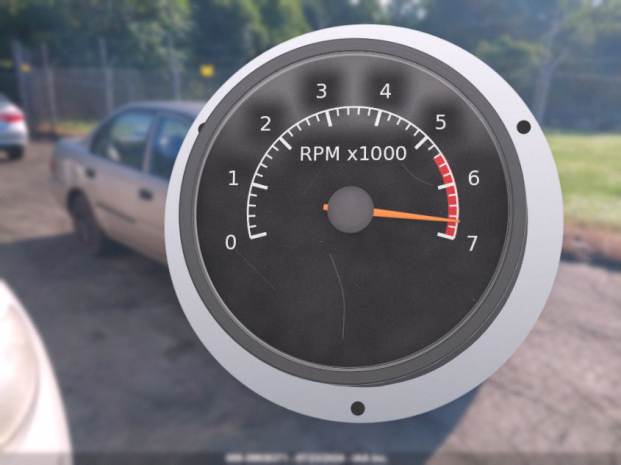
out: 6700rpm
